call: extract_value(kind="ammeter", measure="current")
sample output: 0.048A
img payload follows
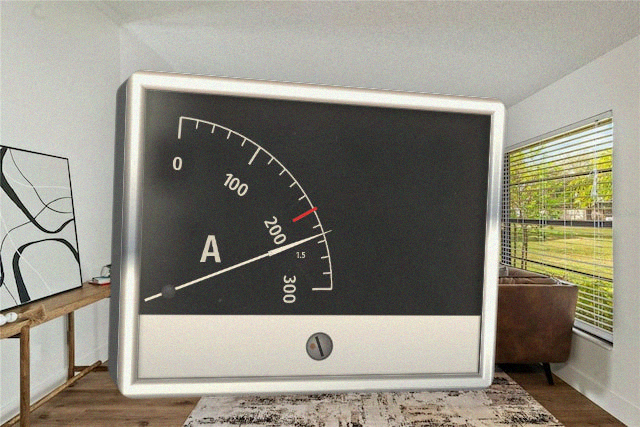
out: 230A
